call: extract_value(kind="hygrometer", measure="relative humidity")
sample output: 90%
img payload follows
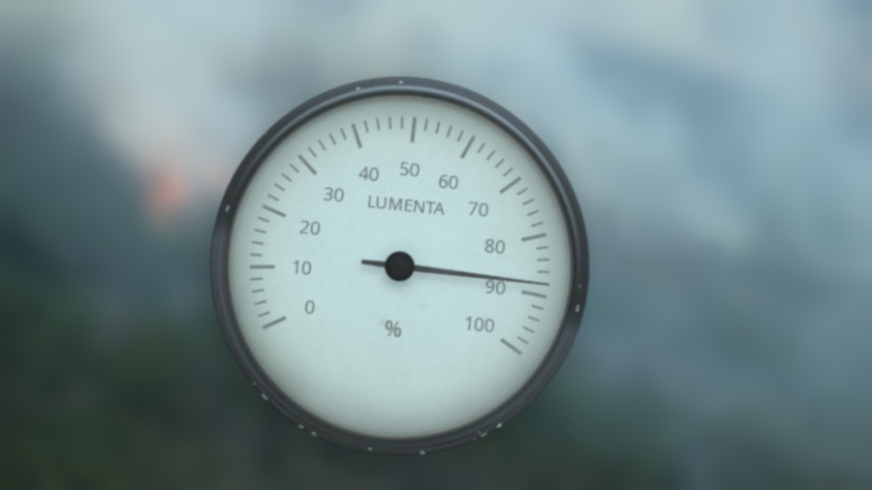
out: 88%
